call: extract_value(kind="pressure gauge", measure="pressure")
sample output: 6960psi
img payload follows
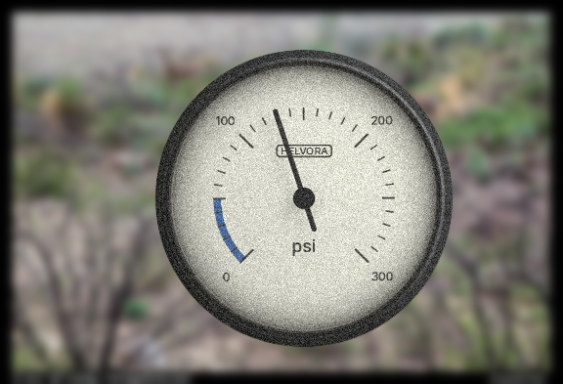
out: 130psi
